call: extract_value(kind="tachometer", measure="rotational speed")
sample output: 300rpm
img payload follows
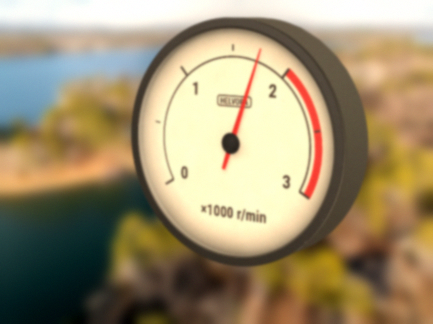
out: 1750rpm
